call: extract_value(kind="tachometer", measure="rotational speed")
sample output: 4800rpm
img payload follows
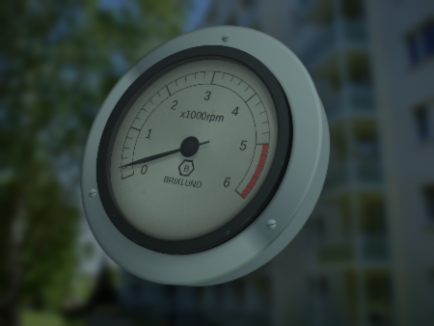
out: 200rpm
